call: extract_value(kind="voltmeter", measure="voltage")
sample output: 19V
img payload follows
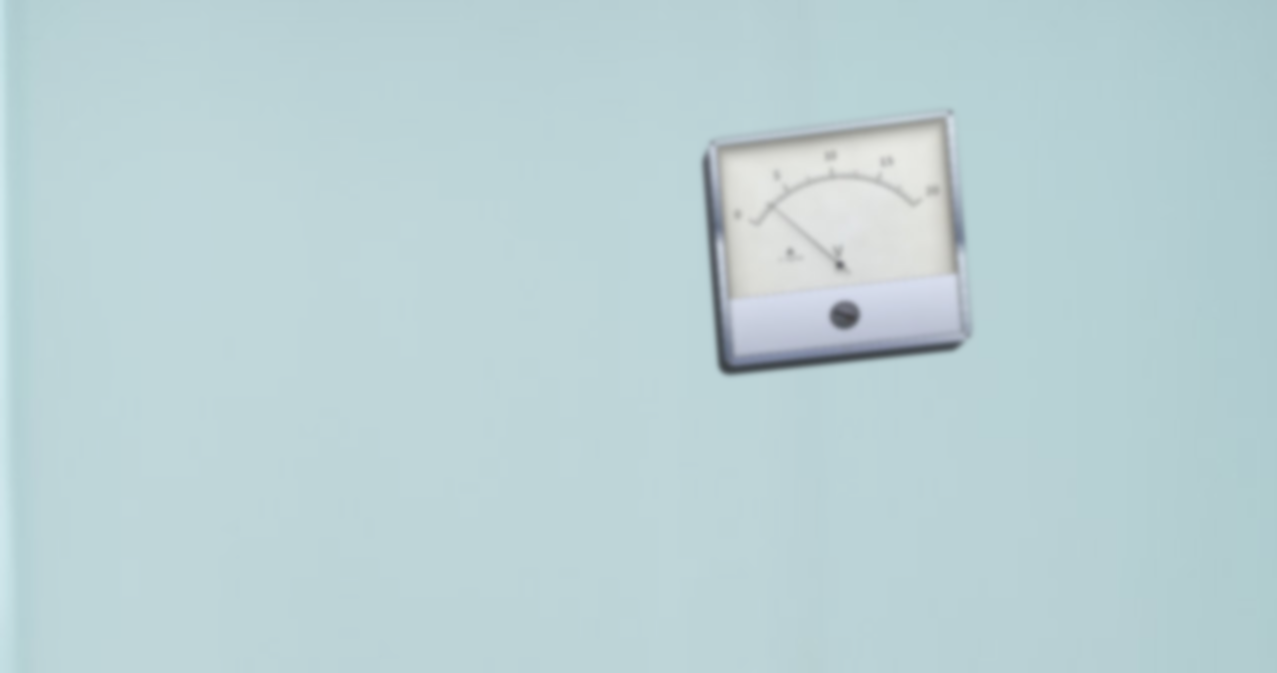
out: 2.5V
